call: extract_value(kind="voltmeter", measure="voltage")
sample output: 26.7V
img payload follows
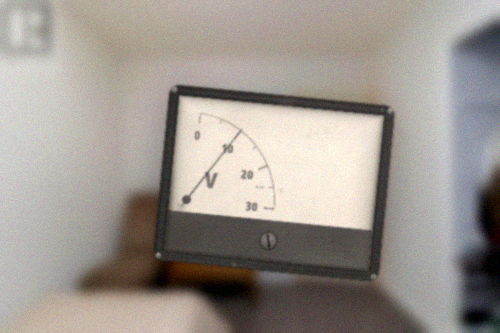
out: 10V
